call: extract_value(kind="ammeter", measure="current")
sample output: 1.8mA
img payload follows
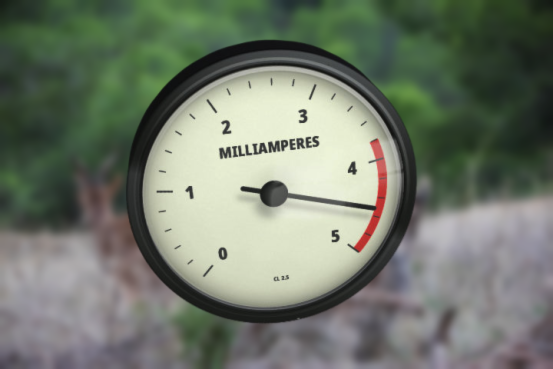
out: 4.5mA
